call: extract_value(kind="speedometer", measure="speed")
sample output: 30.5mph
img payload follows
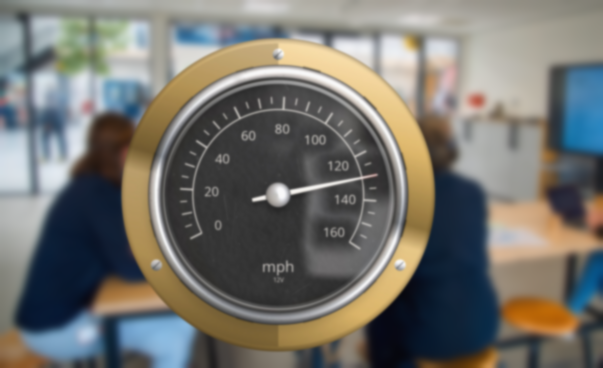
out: 130mph
